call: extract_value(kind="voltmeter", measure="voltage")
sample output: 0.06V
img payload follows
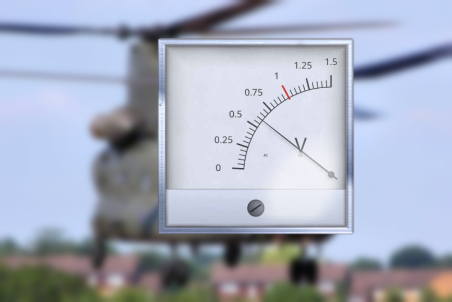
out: 0.6V
